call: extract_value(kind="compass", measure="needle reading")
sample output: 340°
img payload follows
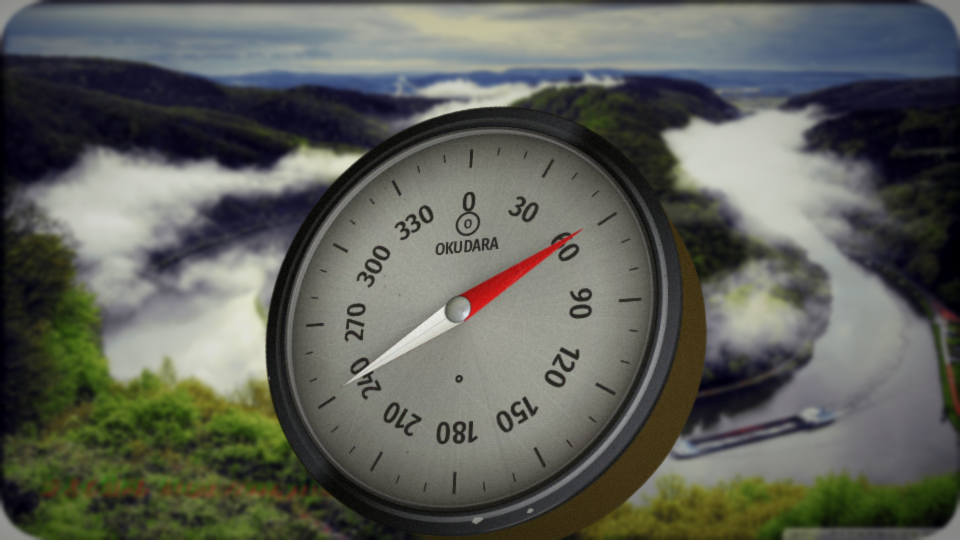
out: 60°
